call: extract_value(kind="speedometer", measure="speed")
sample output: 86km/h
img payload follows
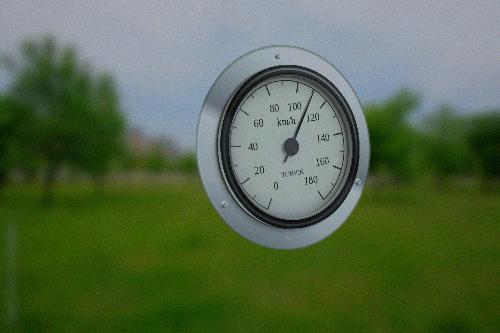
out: 110km/h
